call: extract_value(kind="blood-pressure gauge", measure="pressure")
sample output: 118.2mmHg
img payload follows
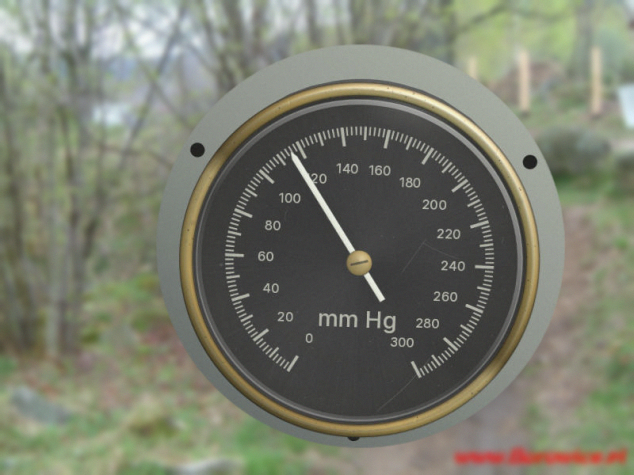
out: 116mmHg
